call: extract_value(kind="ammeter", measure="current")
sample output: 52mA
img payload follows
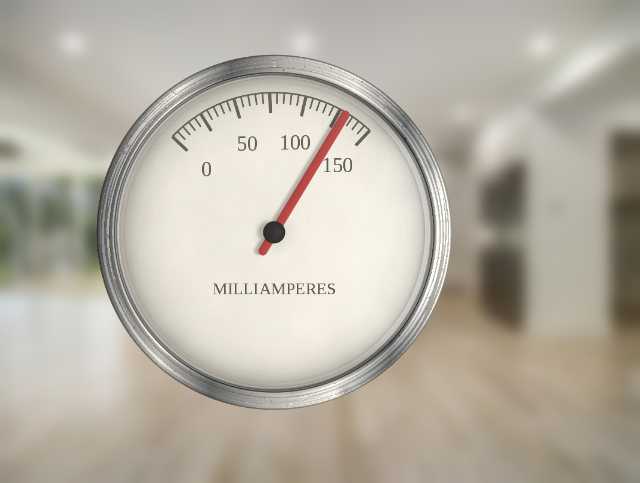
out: 130mA
